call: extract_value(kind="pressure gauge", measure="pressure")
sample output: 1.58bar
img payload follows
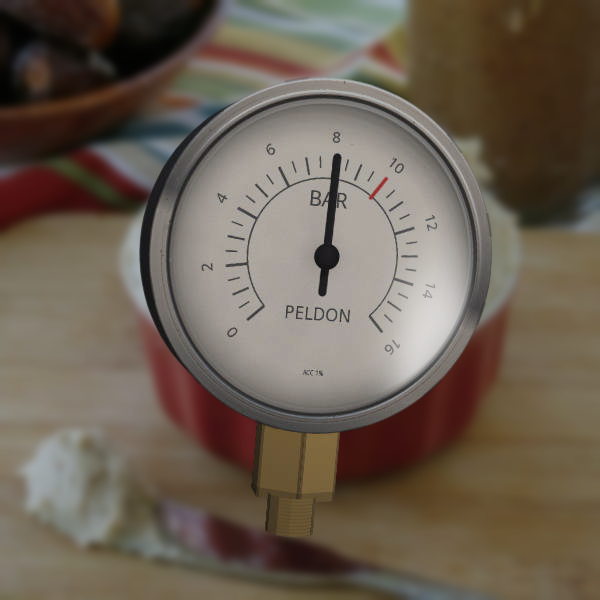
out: 8bar
